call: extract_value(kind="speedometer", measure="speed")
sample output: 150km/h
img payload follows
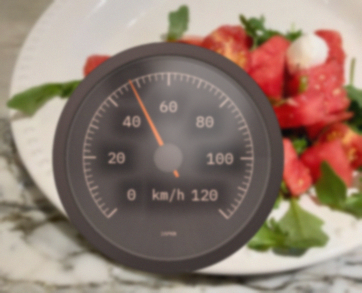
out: 48km/h
